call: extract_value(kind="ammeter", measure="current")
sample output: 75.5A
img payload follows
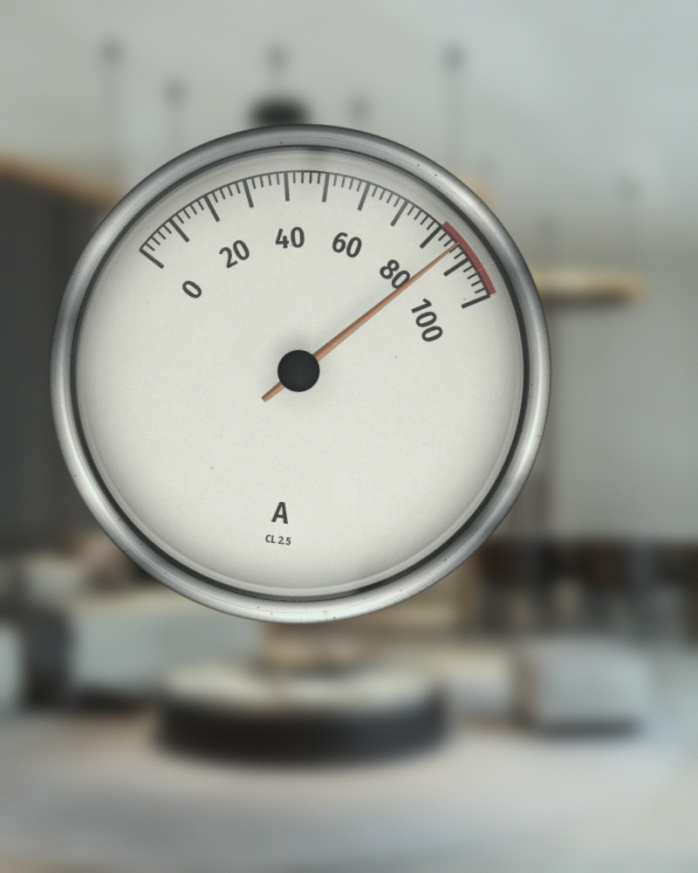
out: 86A
